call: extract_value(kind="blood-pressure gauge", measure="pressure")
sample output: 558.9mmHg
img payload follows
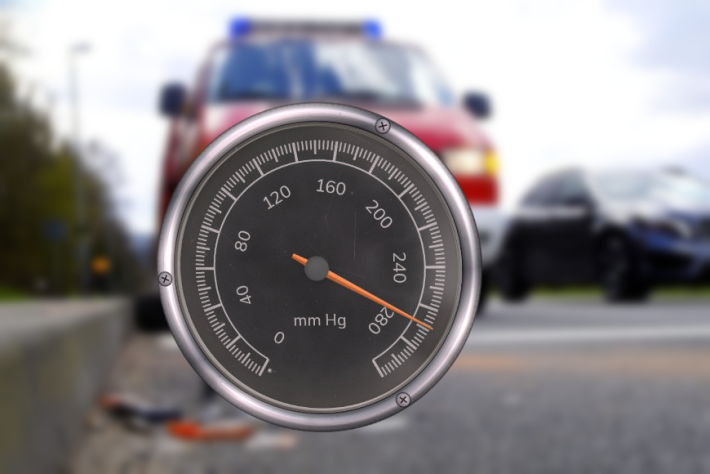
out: 268mmHg
